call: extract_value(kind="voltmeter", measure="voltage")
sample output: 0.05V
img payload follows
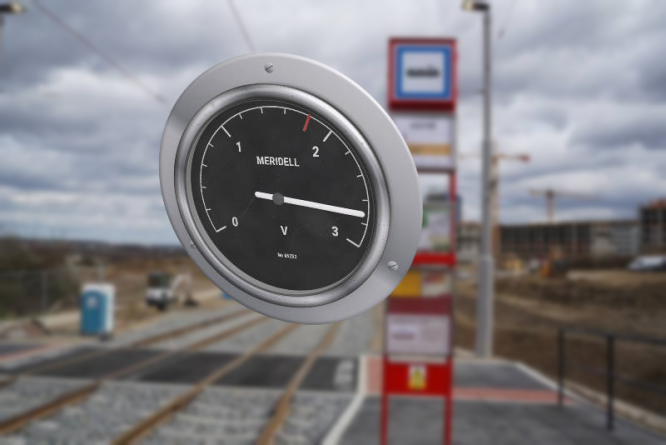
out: 2.7V
